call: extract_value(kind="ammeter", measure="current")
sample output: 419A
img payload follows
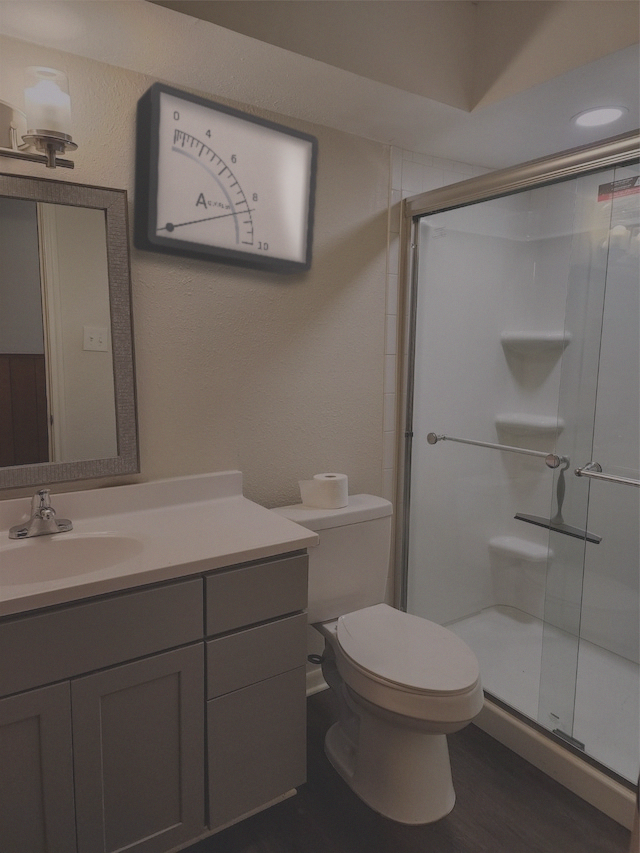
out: 8.5A
